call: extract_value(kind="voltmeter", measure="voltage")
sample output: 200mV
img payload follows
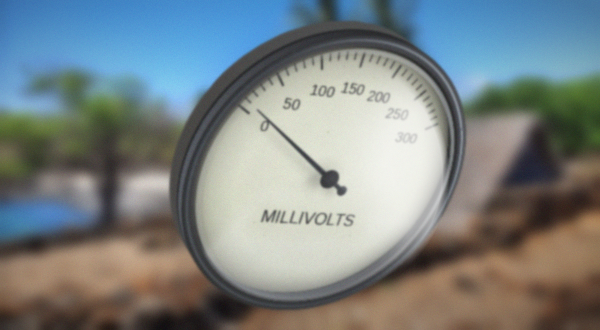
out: 10mV
